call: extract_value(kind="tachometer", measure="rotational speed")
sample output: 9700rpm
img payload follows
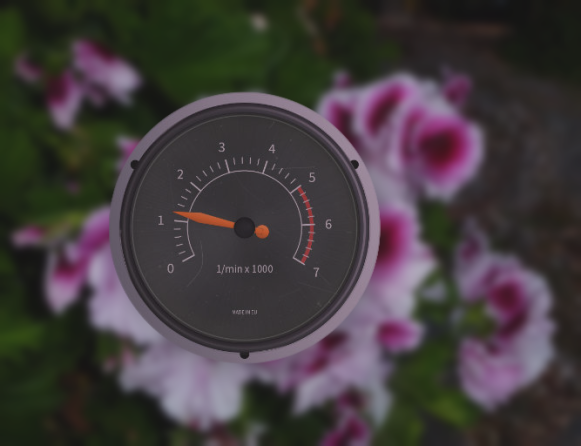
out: 1200rpm
